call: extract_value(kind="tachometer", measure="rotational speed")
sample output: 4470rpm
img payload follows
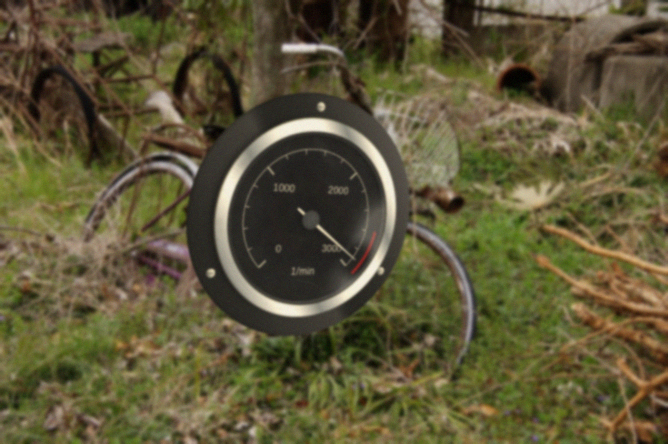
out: 2900rpm
